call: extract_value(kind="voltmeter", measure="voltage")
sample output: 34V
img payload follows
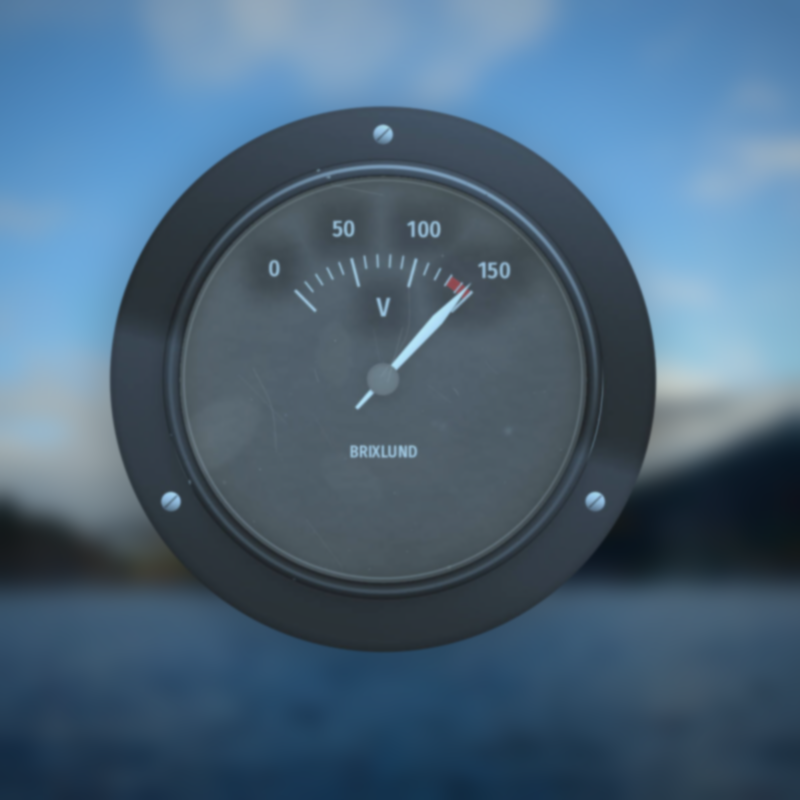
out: 145V
